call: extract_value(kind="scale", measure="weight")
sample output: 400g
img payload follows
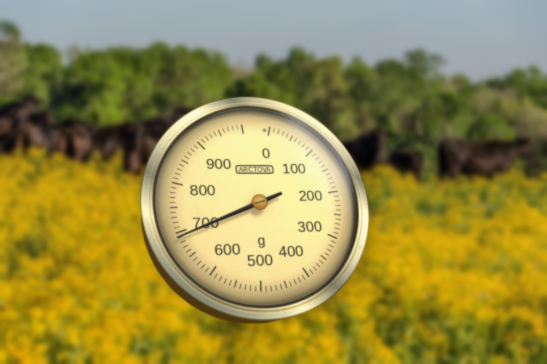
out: 690g
